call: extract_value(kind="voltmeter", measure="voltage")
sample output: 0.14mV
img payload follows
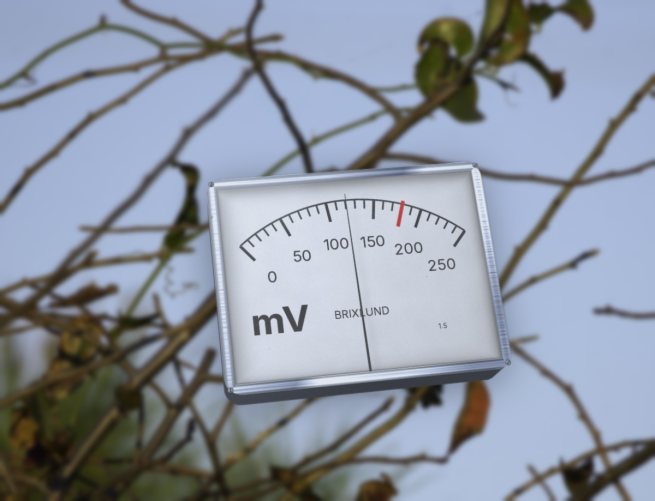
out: 120mV
